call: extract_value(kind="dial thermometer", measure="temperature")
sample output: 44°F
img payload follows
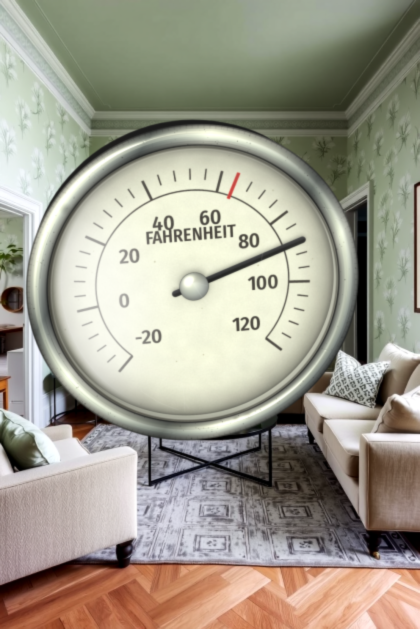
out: 88°F
